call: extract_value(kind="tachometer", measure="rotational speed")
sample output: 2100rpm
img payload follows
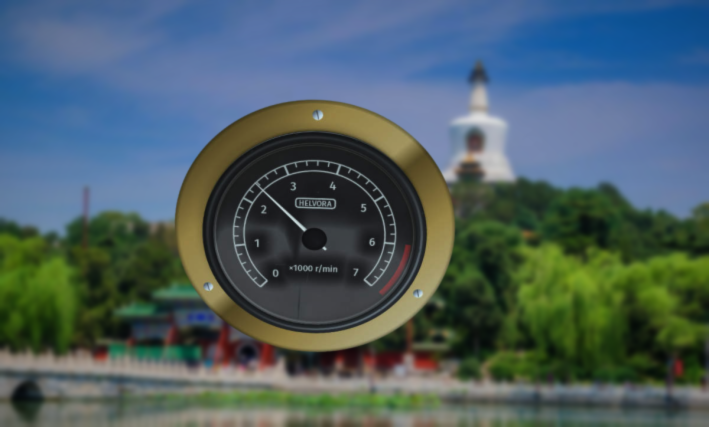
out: 2400rpm
